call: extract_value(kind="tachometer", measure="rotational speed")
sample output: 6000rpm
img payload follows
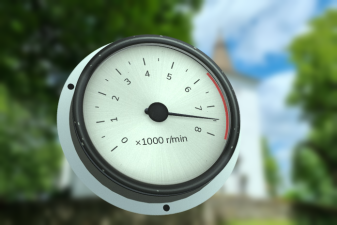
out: 7500rpm
